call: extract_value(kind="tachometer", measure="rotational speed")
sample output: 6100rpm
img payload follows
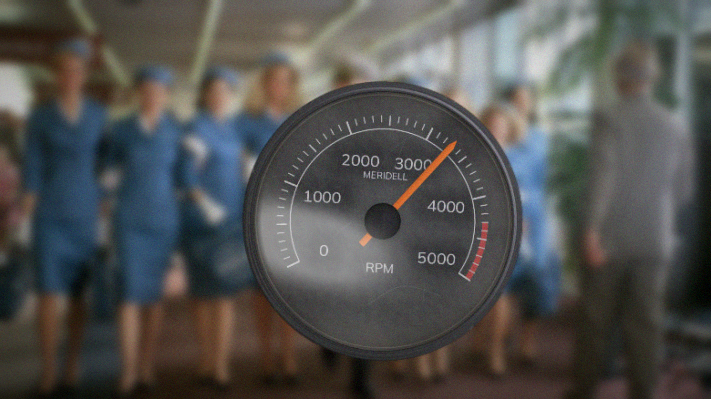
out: 3300rpm
